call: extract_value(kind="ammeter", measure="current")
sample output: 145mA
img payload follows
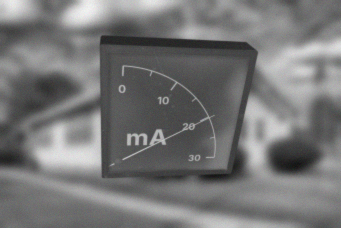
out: 20mA
